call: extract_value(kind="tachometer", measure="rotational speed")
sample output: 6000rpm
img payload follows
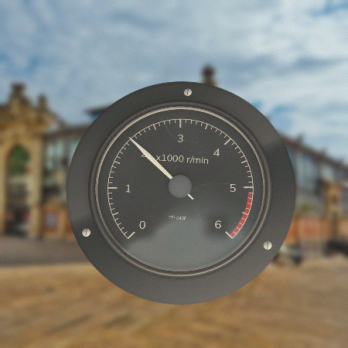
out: 2000rpm
